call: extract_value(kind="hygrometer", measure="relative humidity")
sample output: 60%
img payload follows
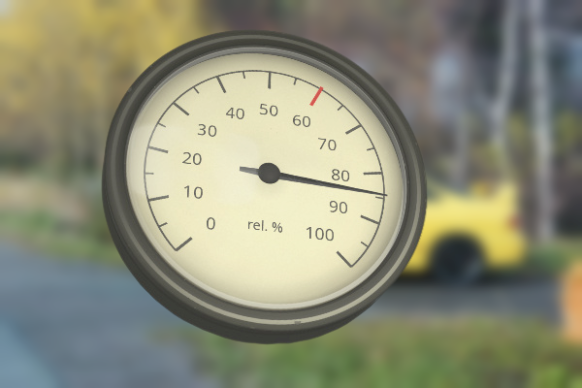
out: 85%
